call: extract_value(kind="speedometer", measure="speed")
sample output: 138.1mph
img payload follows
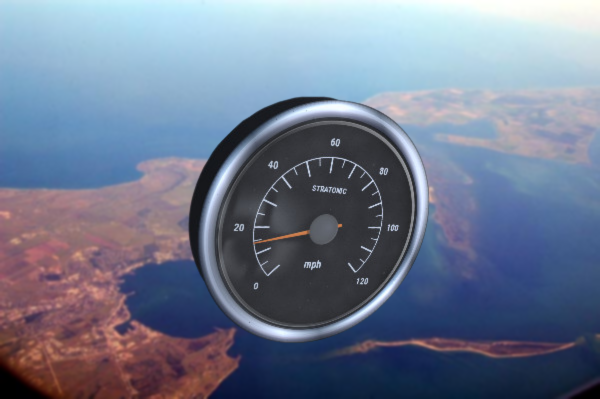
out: 15mph
